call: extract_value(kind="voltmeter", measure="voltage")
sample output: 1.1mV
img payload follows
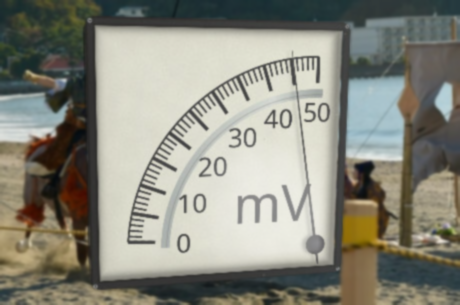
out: 45mV
